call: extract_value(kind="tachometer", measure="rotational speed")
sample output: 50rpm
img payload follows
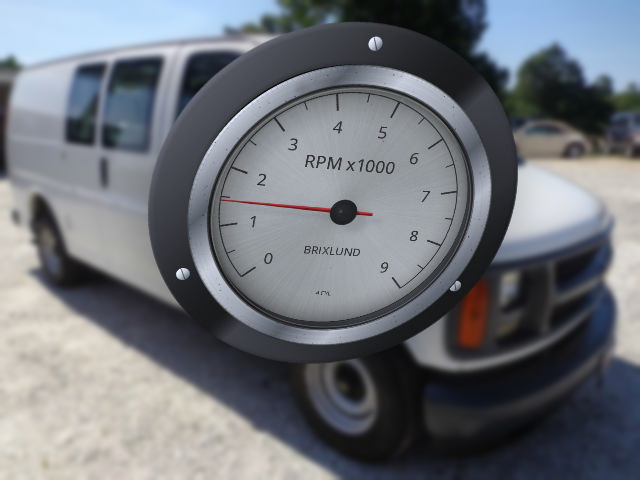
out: 1500rpm
